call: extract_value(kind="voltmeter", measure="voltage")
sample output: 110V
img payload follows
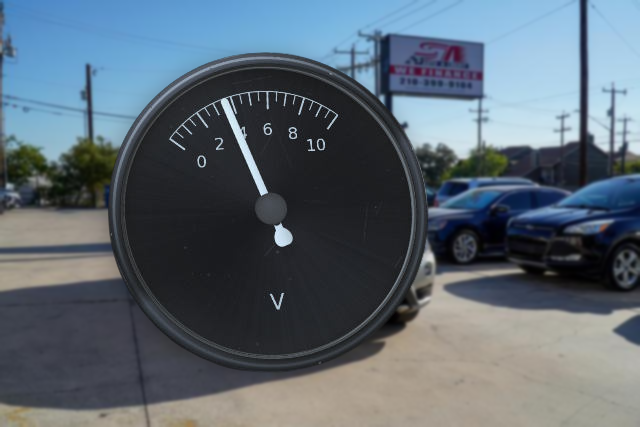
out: 3.5V
